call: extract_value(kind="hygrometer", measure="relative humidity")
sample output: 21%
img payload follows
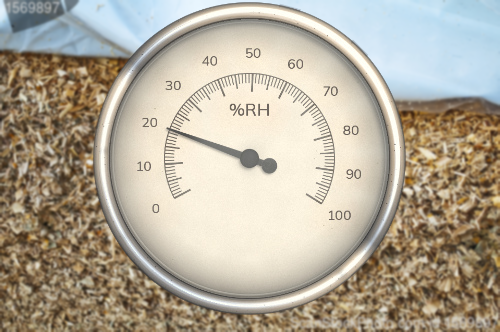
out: 20%
